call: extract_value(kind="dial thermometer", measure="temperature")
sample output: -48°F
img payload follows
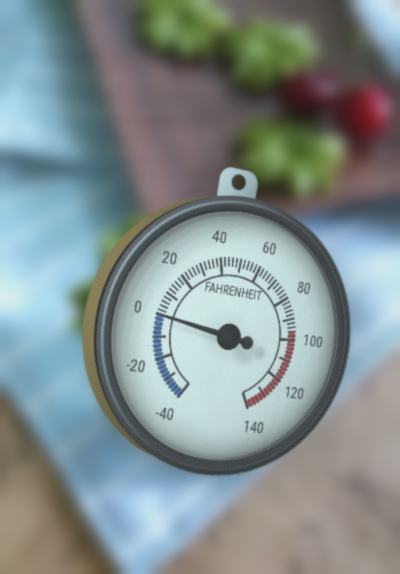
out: 0°F
